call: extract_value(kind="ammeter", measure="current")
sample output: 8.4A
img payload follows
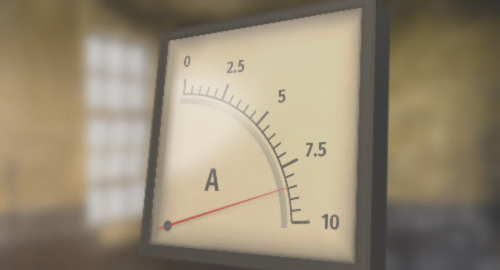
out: 8.5A
